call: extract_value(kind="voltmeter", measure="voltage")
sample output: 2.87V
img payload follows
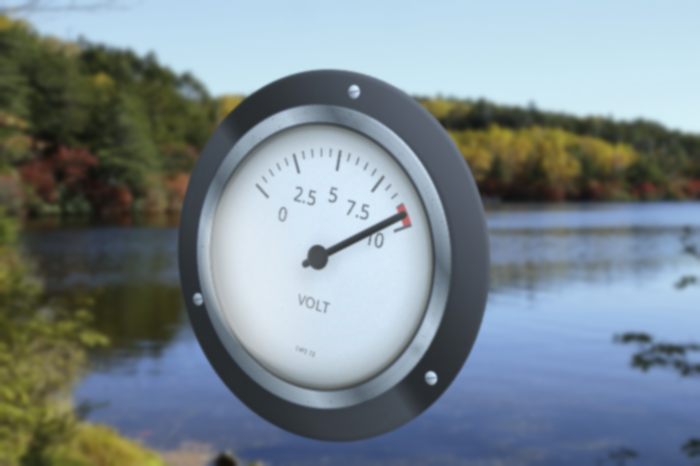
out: 9.5V
